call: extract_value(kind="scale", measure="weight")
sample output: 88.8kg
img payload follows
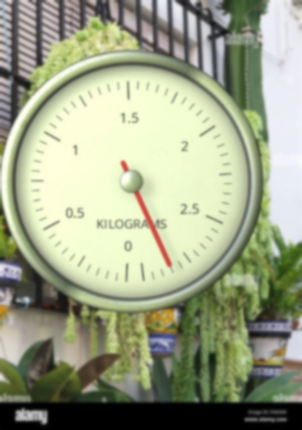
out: 2.85kg
